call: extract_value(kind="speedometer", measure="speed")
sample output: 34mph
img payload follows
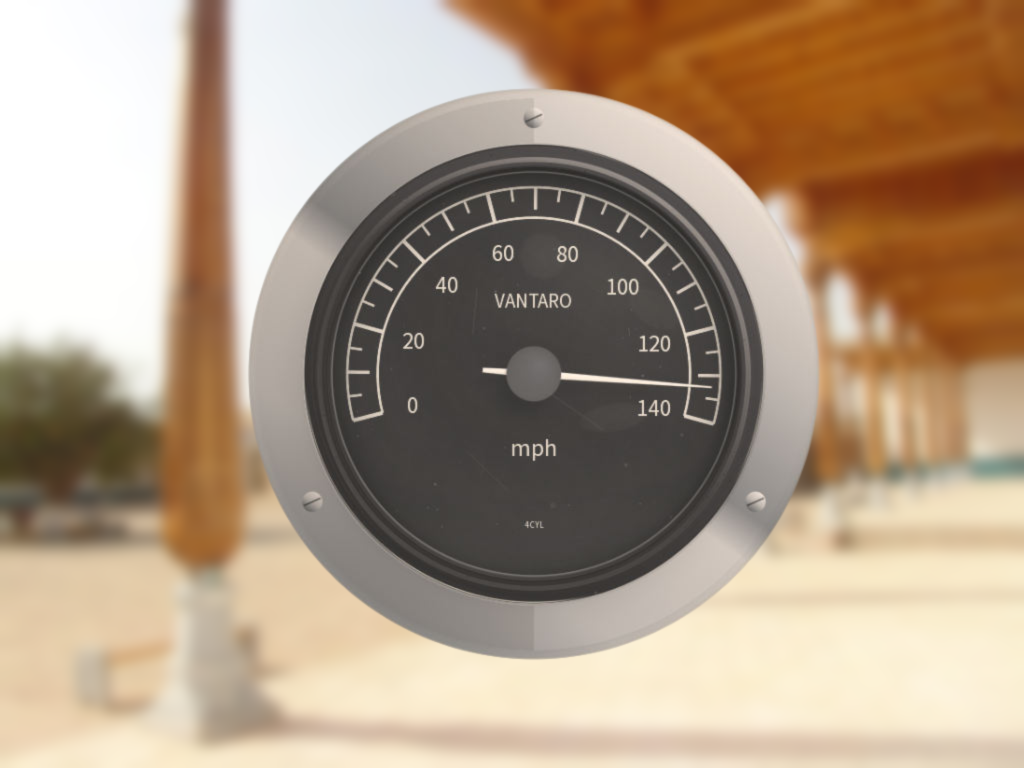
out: 132.5mph
